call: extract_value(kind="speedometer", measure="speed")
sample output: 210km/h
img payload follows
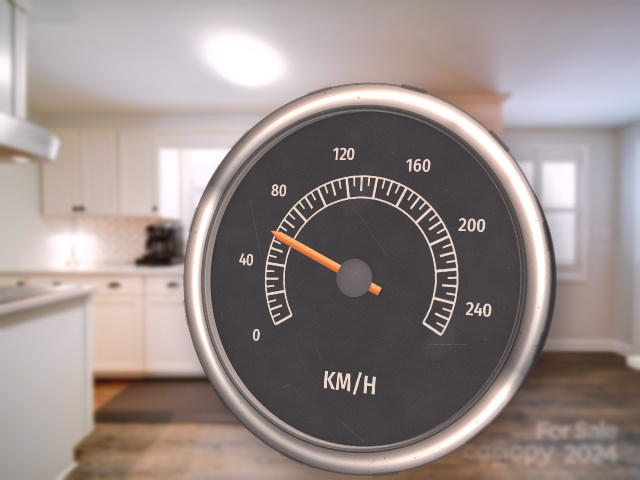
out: 60km/h
